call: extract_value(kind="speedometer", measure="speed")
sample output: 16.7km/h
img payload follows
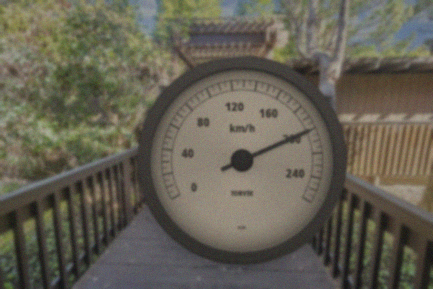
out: 200km/h
